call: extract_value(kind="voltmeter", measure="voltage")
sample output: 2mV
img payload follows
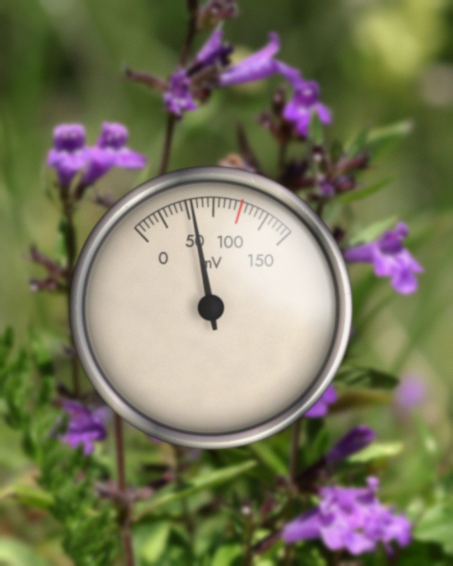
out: 55mV
